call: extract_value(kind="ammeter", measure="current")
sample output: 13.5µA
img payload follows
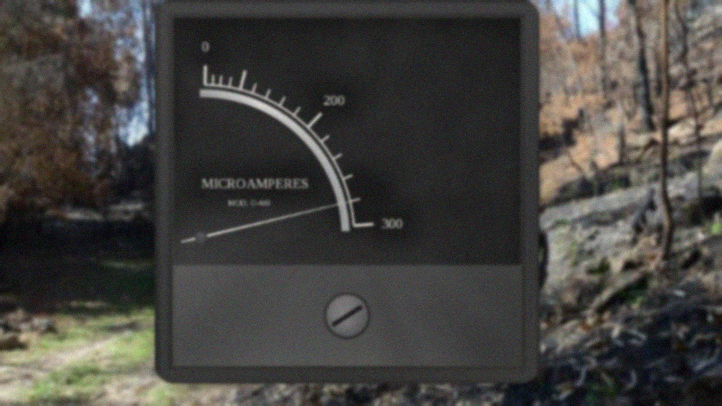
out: 280µA
